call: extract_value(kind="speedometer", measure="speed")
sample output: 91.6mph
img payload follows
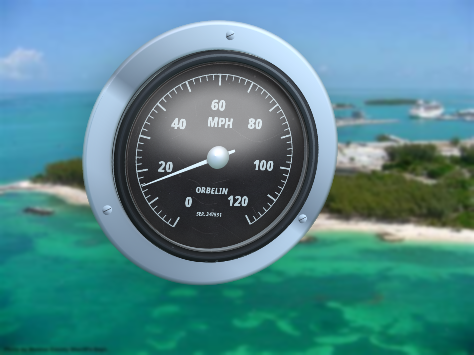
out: 16mph
